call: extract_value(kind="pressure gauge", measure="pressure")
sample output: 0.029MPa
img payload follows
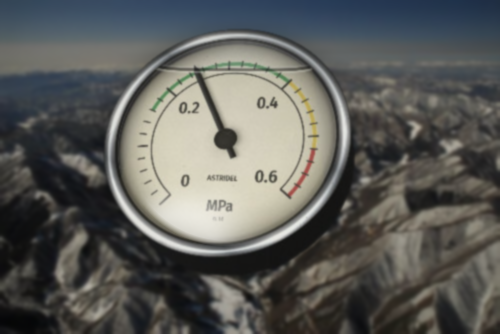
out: 0.25MPa
